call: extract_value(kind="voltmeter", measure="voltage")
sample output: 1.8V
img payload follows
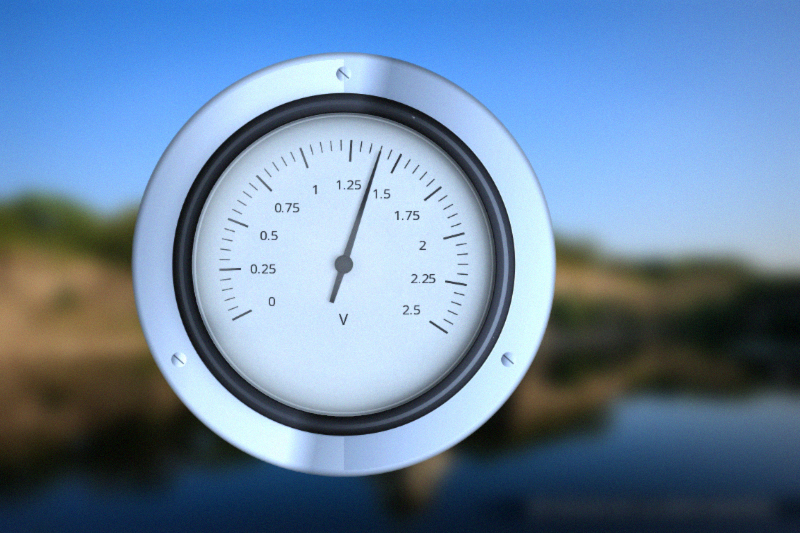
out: 1.4V
